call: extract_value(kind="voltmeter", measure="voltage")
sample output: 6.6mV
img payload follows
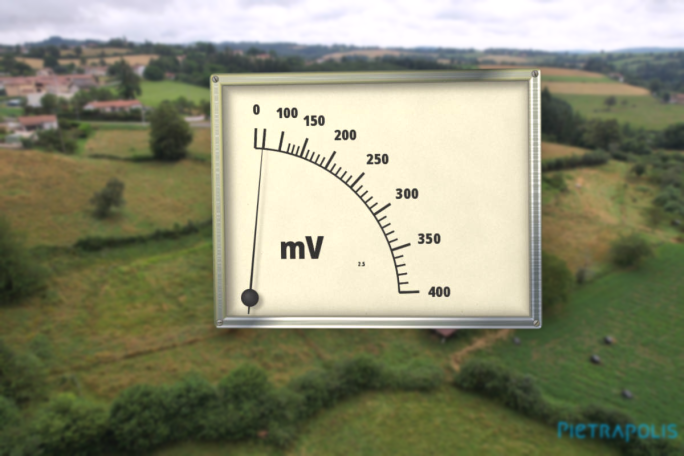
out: 50mV
